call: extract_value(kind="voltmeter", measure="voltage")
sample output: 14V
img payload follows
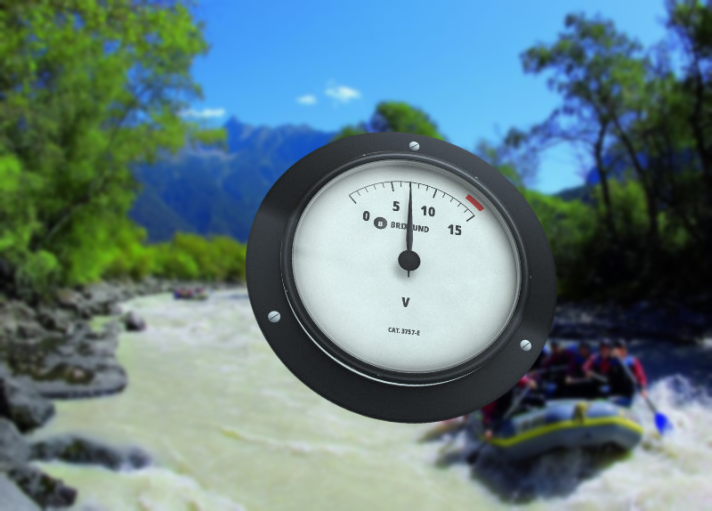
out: 7V
